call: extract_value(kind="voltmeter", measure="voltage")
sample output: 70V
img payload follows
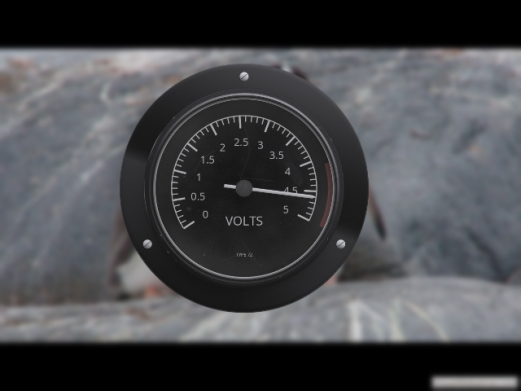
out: 4.6V
